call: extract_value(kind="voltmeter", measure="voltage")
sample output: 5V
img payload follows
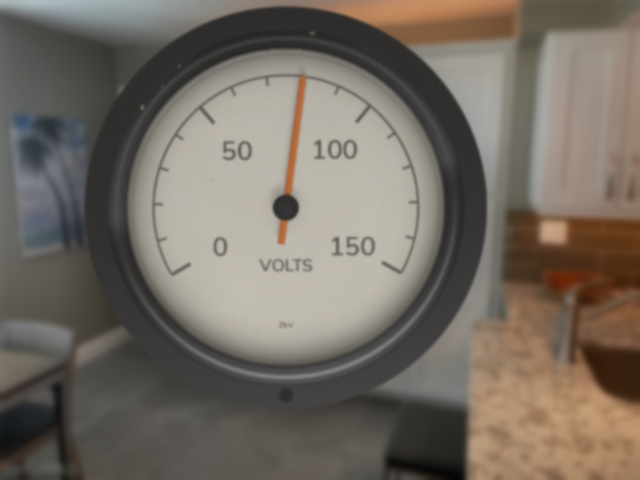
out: 80V
